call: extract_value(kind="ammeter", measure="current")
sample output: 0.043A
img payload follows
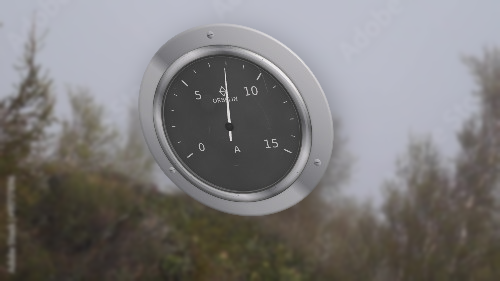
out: 8A
